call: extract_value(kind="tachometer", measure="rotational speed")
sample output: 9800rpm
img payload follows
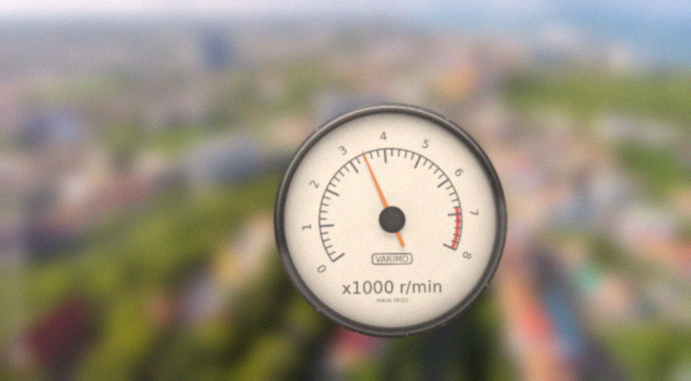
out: 3400rpm
